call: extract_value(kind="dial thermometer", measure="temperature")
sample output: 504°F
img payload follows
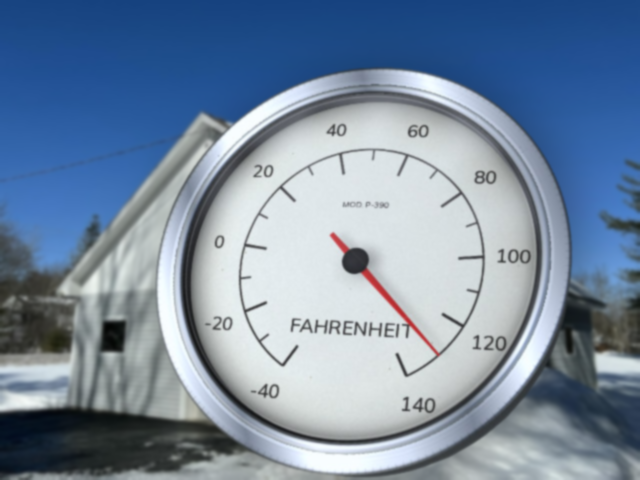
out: 130°F
